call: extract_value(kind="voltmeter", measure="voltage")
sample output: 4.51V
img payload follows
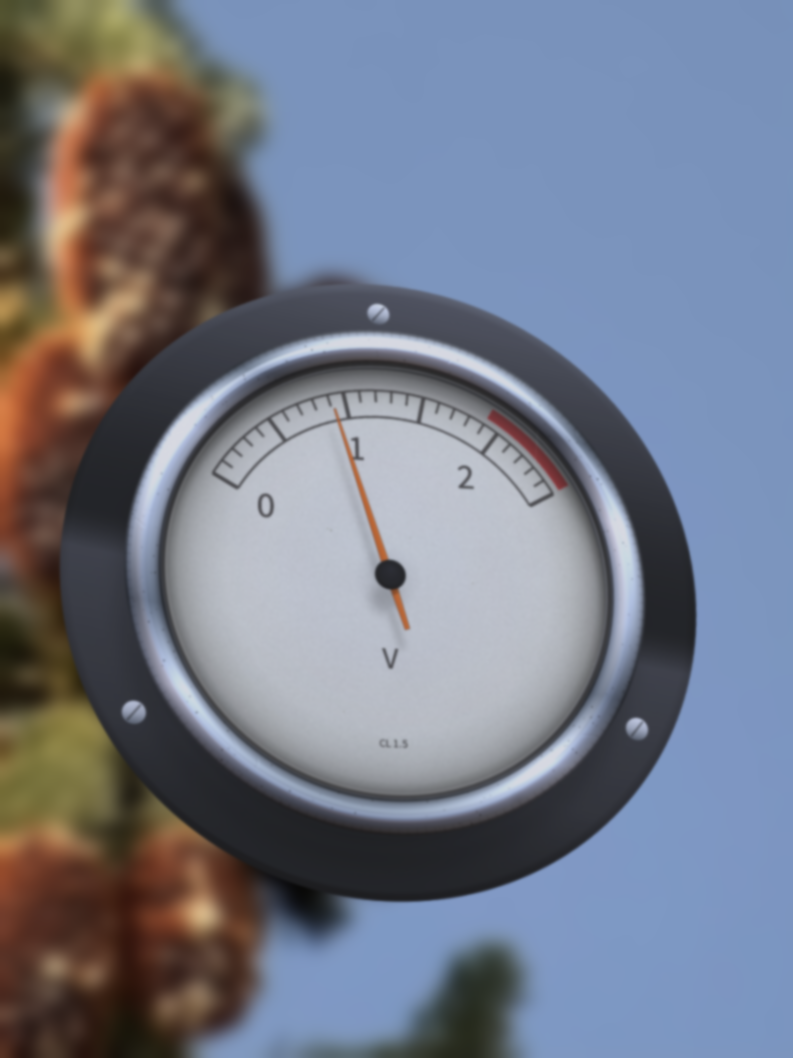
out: 0.9V
